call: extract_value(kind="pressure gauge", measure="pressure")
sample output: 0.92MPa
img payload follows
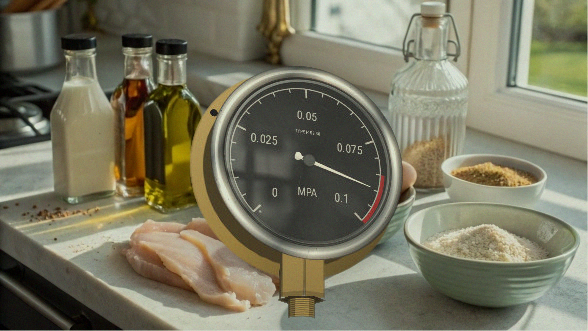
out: 0.09MPa
